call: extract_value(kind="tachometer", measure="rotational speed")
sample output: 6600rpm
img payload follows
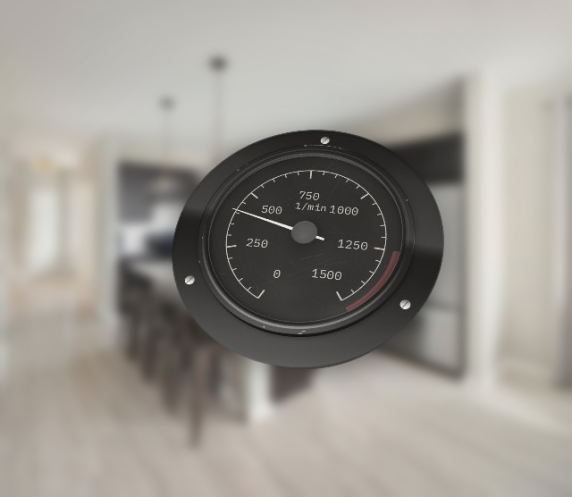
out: 400rpm
